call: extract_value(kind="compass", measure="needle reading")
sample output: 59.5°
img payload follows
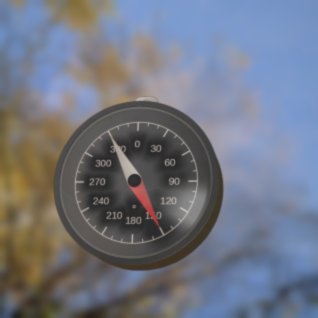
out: 150°
